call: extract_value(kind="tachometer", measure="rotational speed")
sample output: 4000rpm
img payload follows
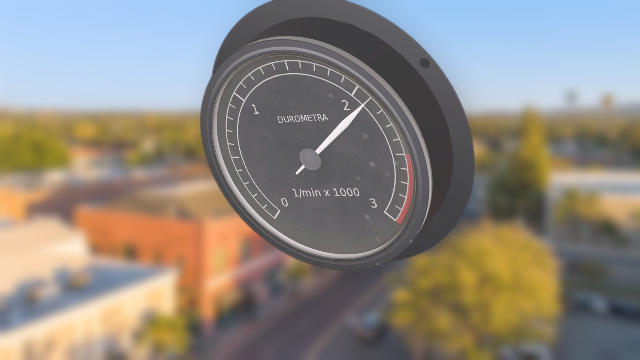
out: 2100rpm
